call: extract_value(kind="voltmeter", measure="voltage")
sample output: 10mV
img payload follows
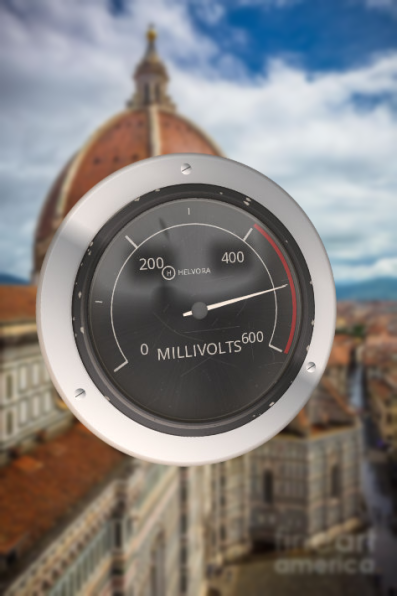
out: 500mV
